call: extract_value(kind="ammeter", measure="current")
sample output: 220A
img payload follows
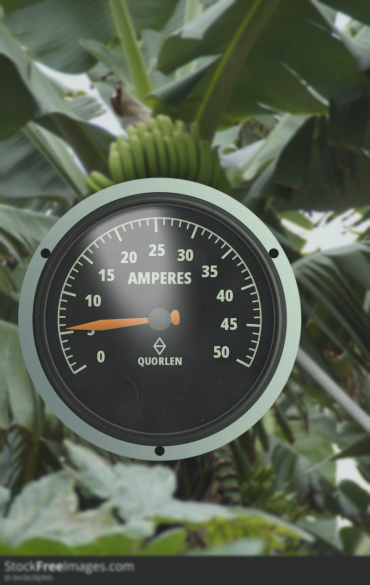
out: 5.5A
